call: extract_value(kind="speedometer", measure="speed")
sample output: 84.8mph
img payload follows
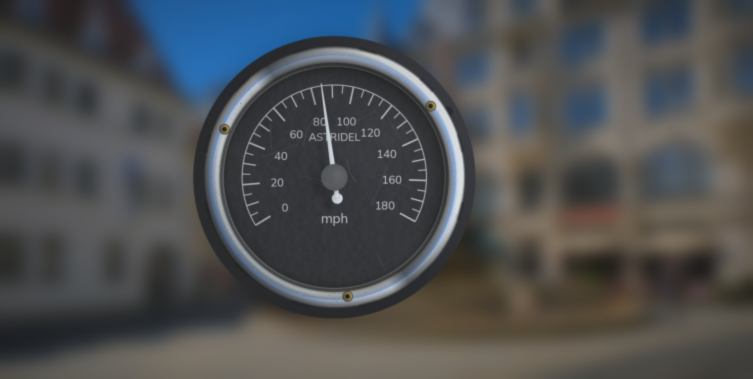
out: 85mph
